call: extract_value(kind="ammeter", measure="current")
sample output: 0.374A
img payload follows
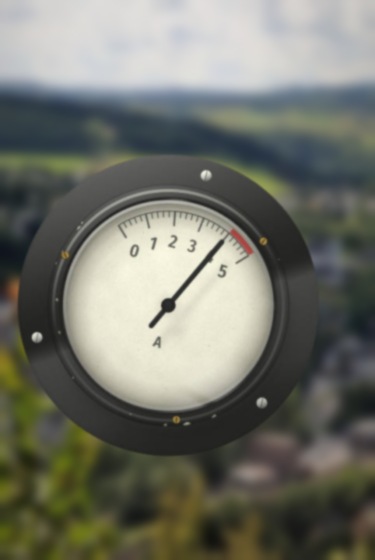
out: 4A
